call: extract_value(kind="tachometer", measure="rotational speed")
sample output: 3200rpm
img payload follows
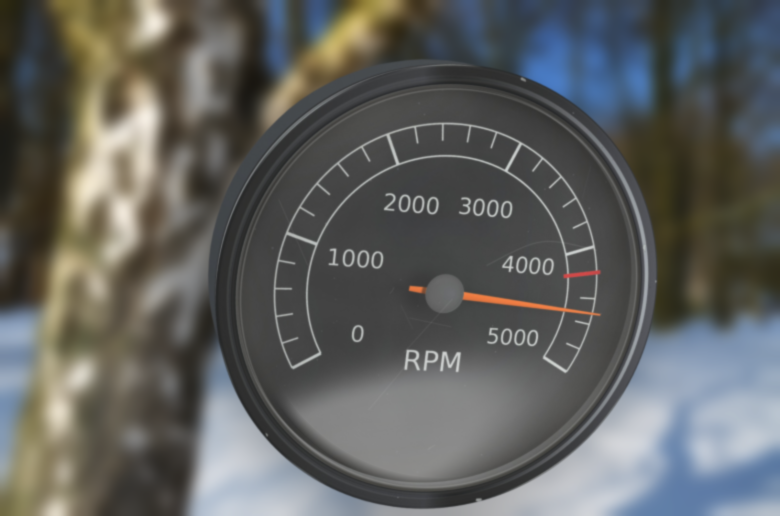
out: 4500rpm
